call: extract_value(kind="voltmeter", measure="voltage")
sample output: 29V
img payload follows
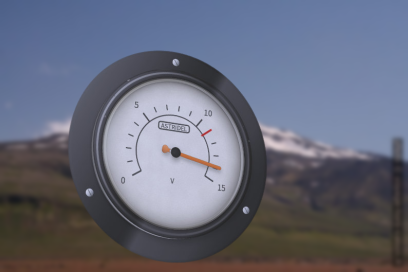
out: 14V
